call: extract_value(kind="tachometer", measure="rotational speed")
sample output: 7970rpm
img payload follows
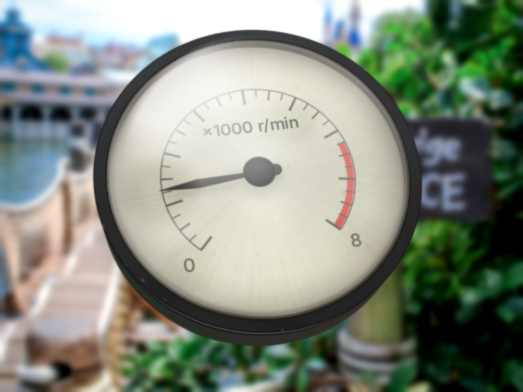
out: 1250rpm
